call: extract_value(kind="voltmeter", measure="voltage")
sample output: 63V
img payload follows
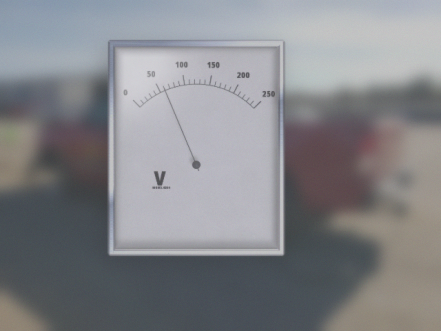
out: 60V
